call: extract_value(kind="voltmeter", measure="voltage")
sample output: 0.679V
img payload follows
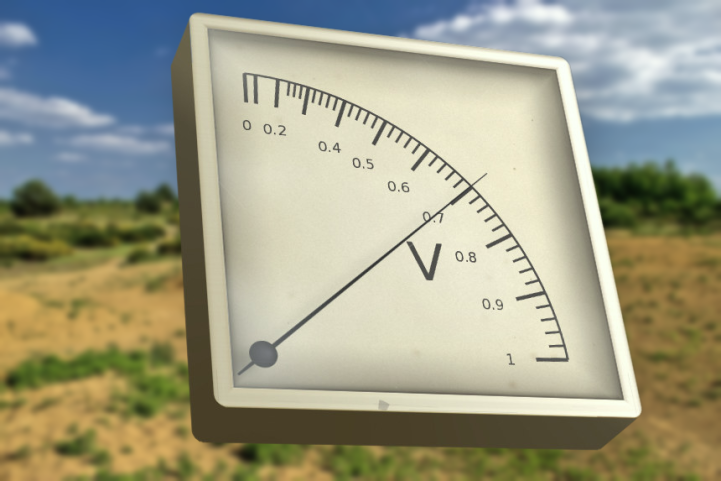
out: 0.7V
